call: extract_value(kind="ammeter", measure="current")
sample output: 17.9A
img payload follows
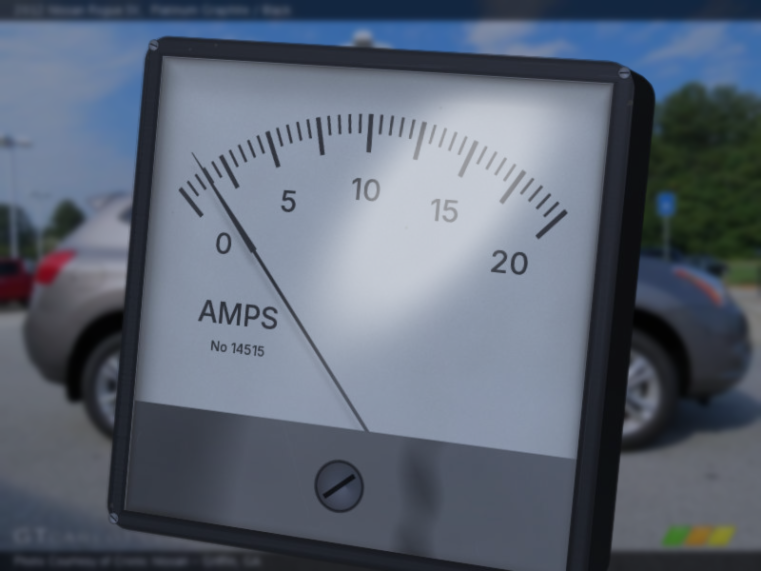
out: 1.5A
